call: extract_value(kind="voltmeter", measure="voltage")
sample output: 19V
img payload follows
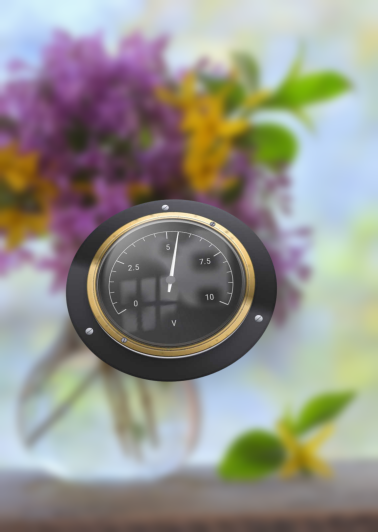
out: 5.5V
